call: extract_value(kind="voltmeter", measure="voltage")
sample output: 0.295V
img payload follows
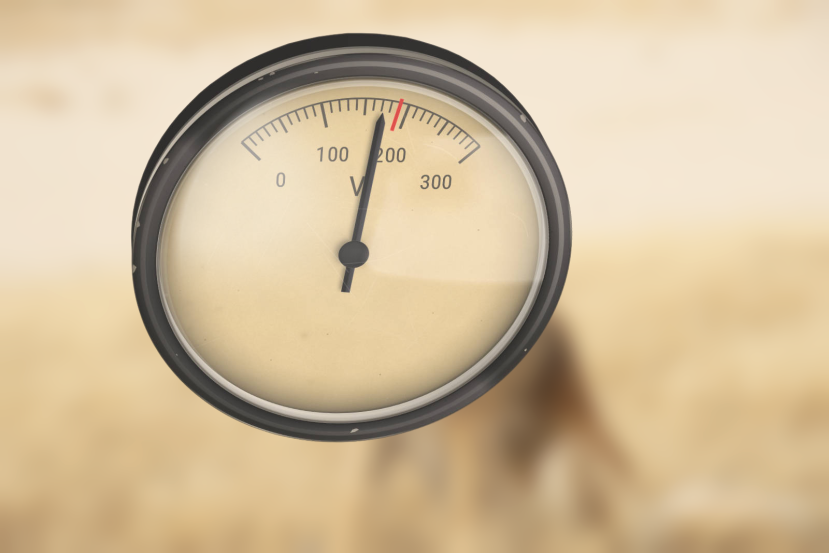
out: 170V
